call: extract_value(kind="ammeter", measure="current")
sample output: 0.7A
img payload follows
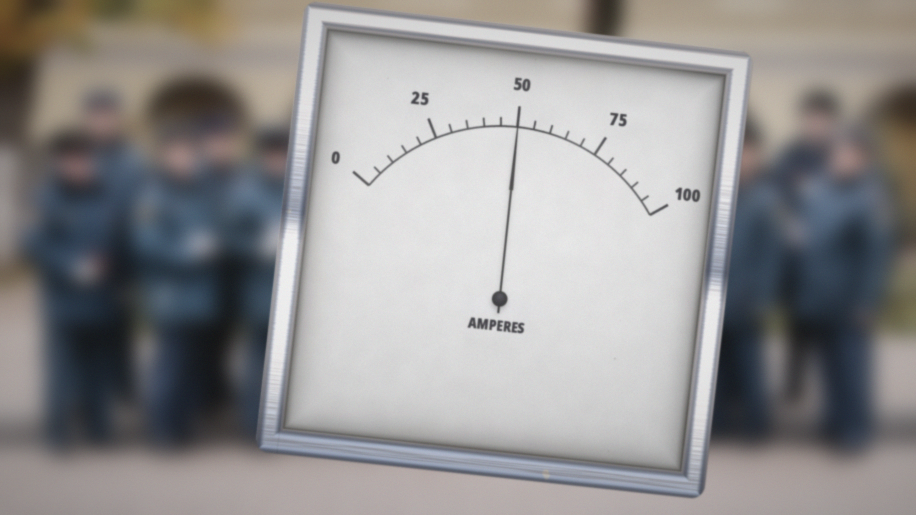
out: 50A
